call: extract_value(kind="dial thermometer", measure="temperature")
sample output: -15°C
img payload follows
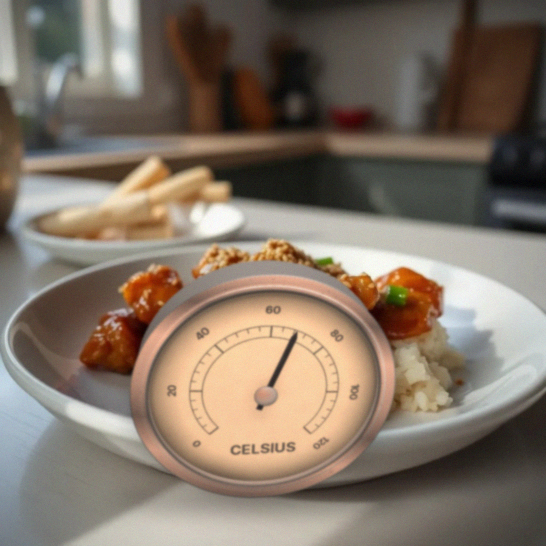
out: 68°C
